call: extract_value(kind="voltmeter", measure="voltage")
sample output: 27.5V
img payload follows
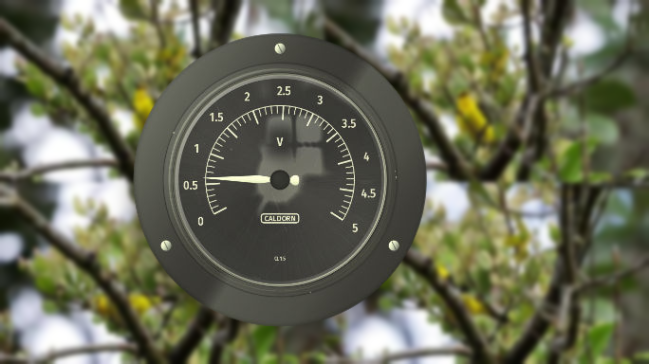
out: 0.6V
